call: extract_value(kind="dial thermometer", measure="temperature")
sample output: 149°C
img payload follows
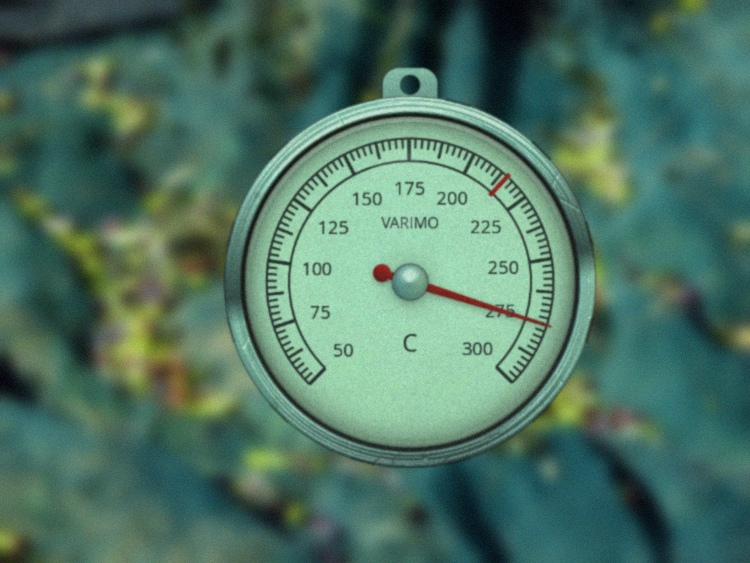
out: 275°C
